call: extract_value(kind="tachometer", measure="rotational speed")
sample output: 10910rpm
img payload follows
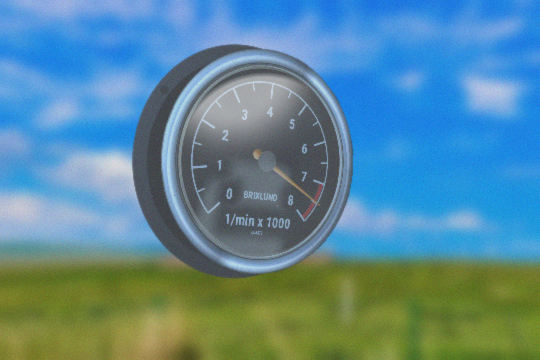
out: 7500rpm
